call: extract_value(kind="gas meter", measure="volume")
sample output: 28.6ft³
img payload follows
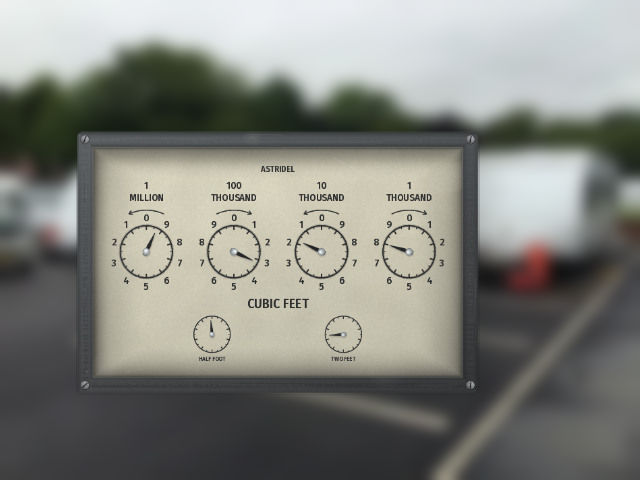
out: 931800ft³
